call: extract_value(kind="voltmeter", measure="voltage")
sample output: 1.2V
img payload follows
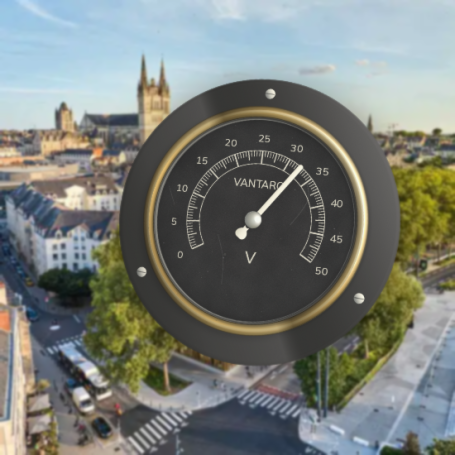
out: 32.5V
